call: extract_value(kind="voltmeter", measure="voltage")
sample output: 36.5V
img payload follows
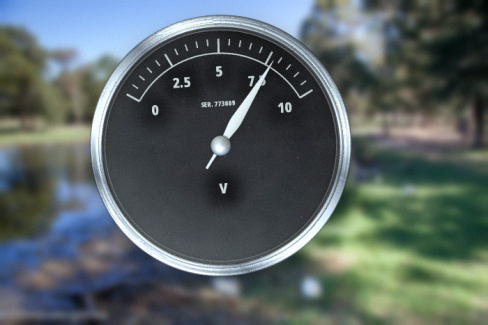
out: 7.75V
